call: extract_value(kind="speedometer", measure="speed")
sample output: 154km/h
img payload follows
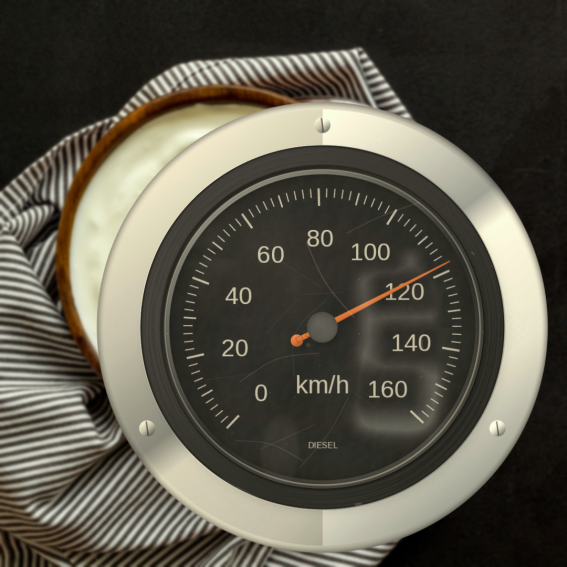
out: 118km/h
